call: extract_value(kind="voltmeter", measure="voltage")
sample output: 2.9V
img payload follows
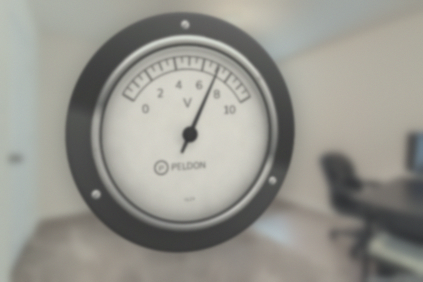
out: 7V
